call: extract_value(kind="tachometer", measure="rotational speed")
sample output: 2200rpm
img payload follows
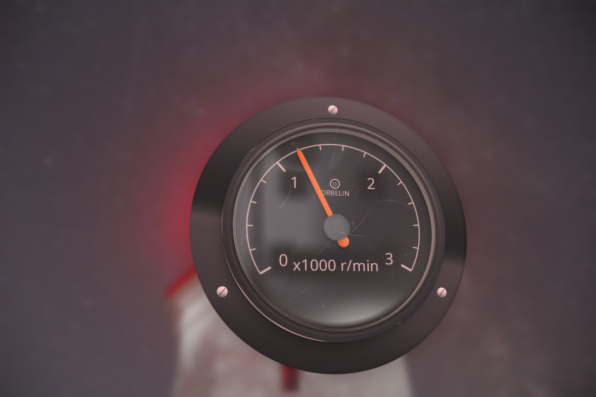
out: 1200rpm
